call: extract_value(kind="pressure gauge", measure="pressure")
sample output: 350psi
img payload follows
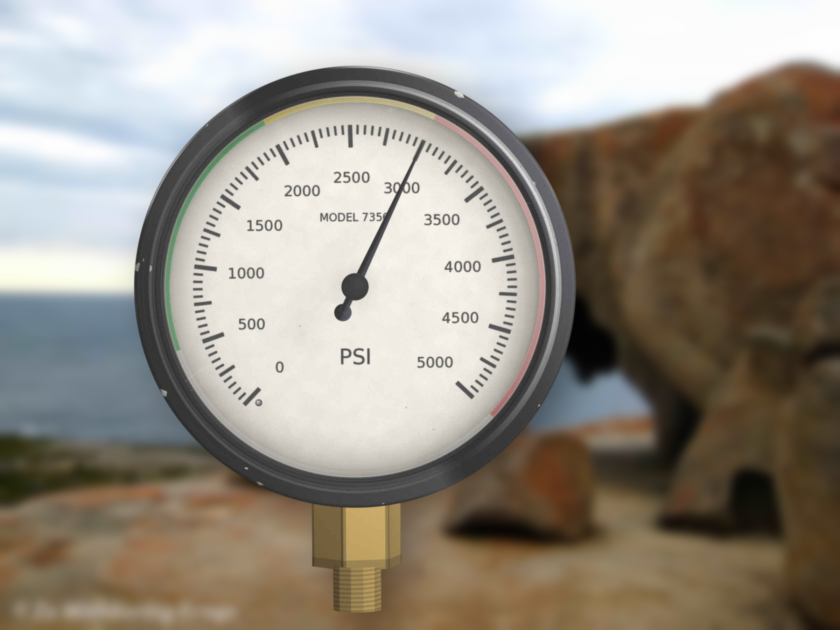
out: 3000psi
